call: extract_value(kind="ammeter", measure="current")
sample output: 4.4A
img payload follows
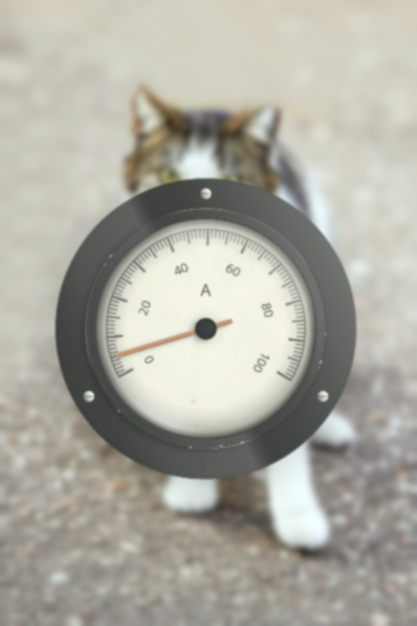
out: 5A
